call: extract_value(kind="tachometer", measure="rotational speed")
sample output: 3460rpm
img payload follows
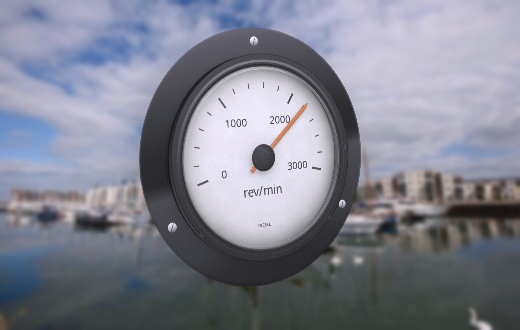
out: 2200rpm
